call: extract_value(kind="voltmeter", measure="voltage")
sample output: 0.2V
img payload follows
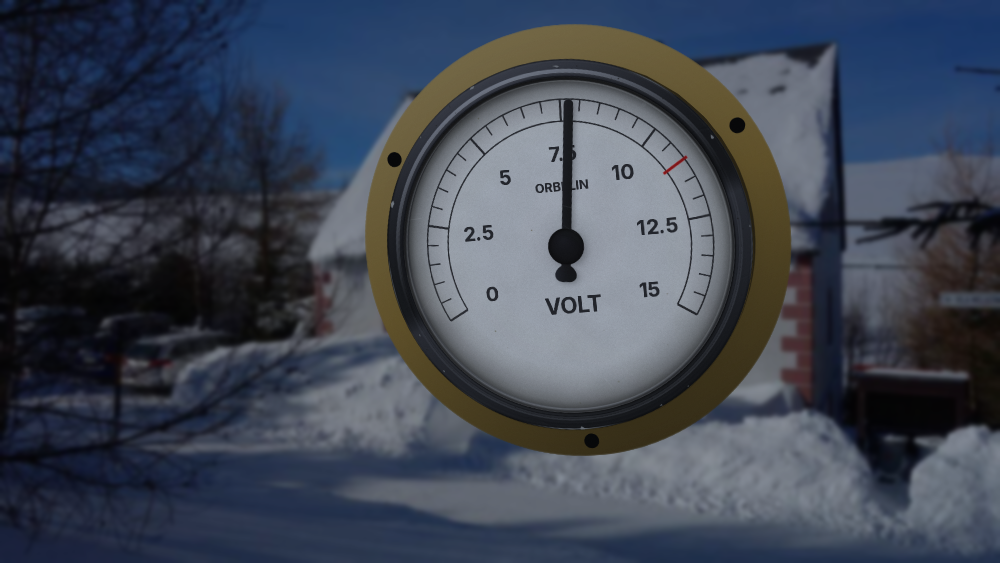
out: 7.75V
